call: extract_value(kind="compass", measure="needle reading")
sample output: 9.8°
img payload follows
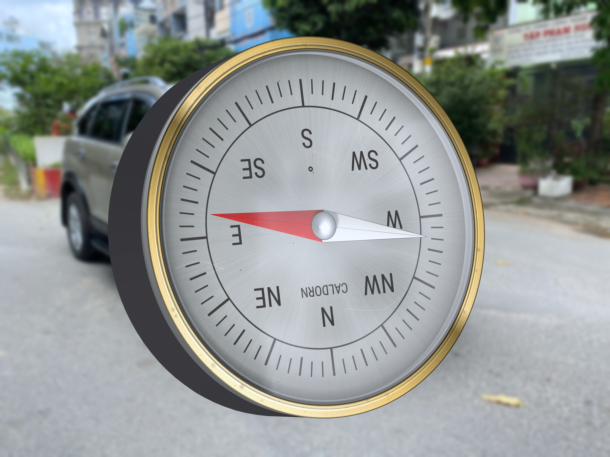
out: 100°
